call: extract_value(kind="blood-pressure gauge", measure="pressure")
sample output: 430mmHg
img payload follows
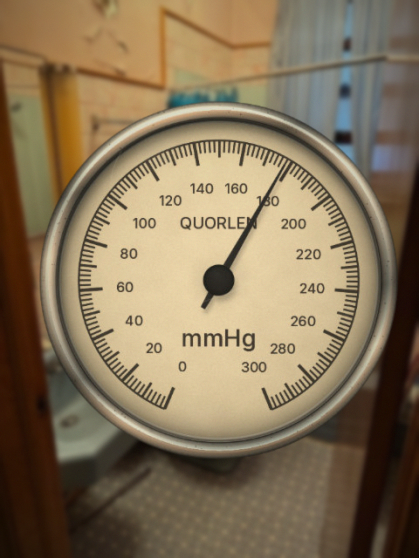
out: 178mmHg
